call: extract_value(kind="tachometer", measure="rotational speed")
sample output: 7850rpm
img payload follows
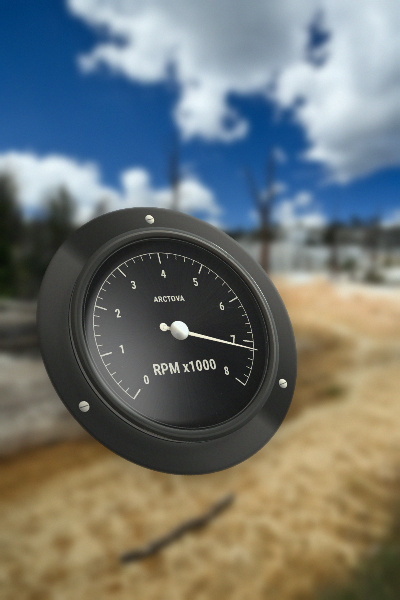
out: 7200rpm
